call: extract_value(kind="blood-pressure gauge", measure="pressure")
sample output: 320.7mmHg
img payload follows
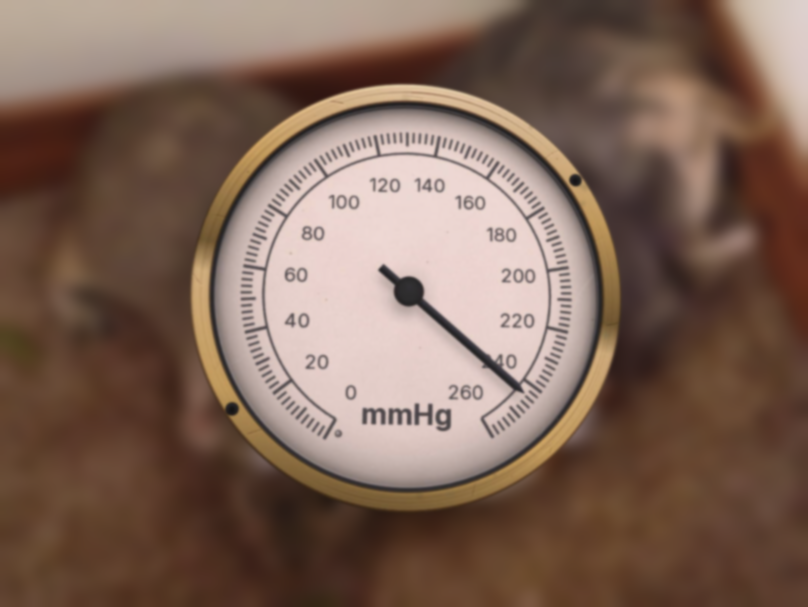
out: 244mmHg
